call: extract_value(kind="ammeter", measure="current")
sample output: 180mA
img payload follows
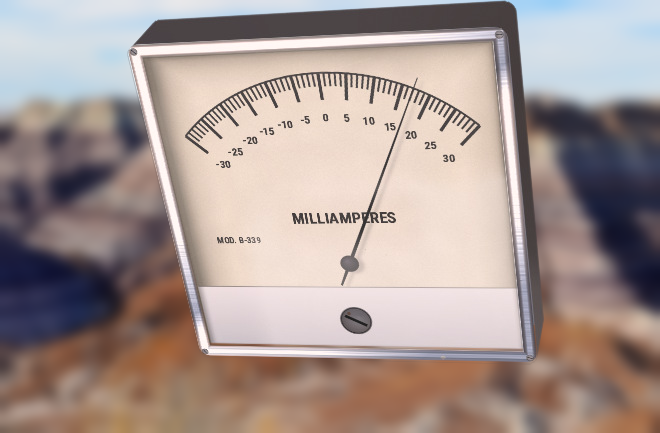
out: 17mA
